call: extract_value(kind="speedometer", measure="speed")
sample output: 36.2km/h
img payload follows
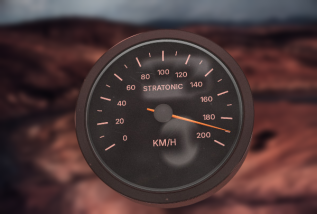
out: 190km/h
